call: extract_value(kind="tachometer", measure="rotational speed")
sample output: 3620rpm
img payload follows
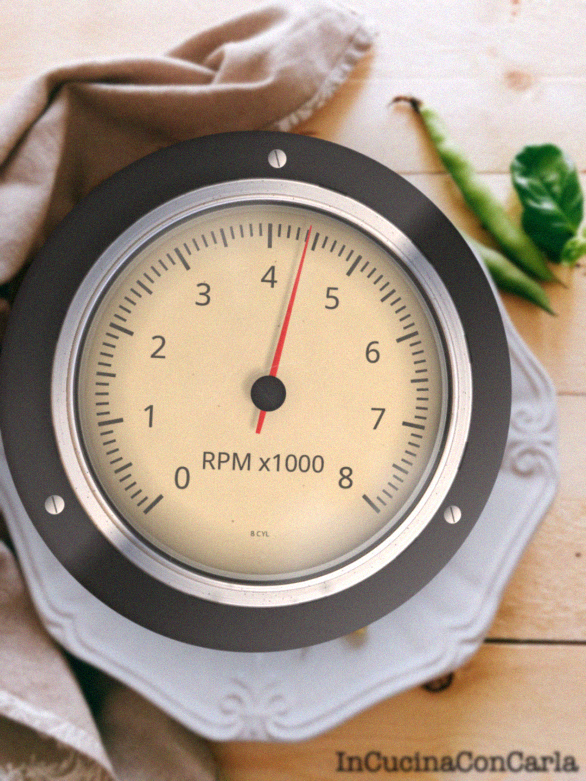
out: 4400rpm
